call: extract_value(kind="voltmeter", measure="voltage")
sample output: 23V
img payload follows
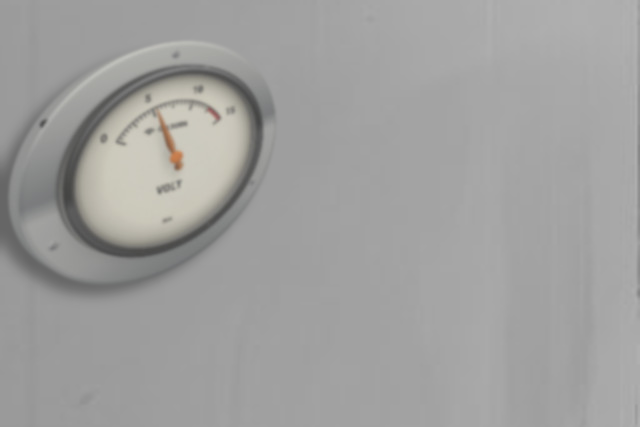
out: 5V
